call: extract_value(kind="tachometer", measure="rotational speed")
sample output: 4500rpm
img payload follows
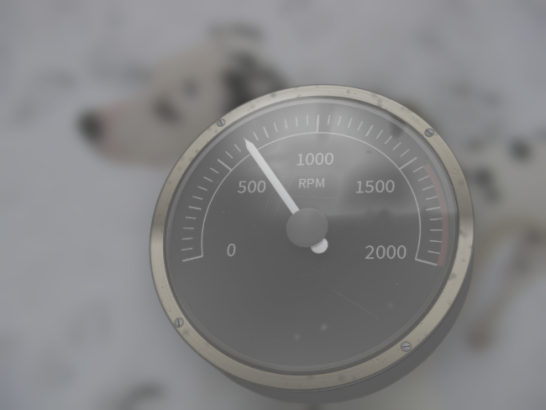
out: 650rpm
